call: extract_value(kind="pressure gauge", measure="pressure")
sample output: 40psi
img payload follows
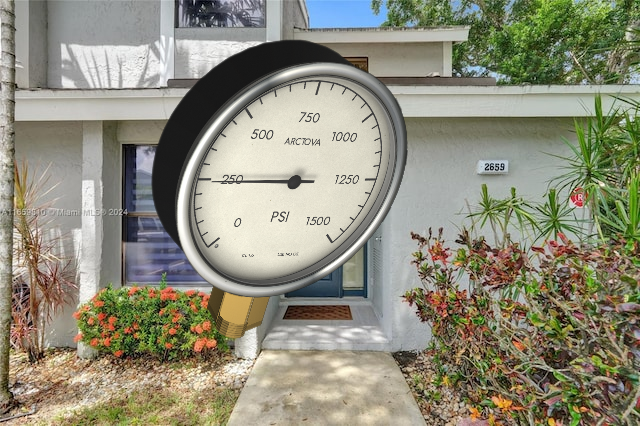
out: 250psi
